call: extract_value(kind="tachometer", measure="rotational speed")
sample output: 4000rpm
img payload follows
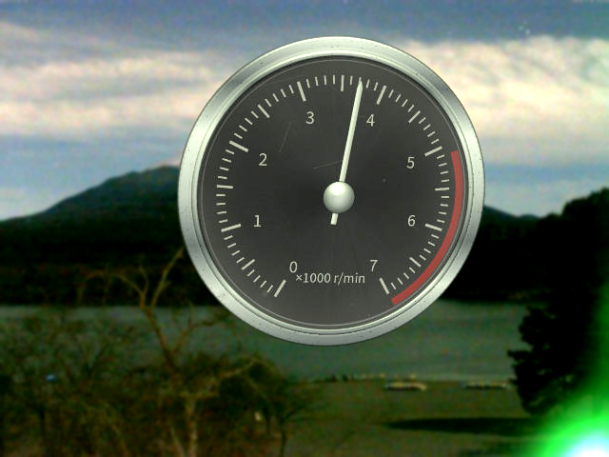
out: 3700rpm
